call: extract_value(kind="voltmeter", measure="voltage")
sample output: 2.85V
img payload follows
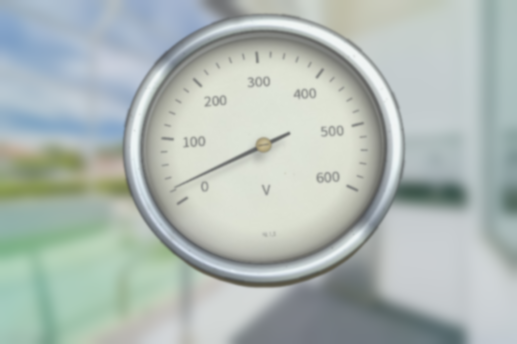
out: 20V
